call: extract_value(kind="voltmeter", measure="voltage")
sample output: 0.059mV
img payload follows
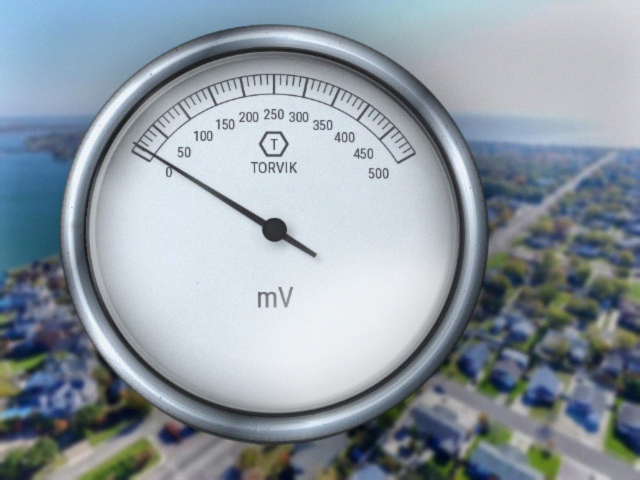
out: 10mV
